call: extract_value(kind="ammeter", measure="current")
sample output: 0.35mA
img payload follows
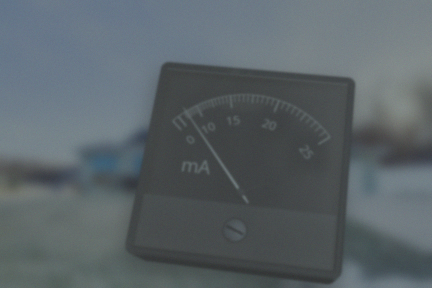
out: 7.5mA
